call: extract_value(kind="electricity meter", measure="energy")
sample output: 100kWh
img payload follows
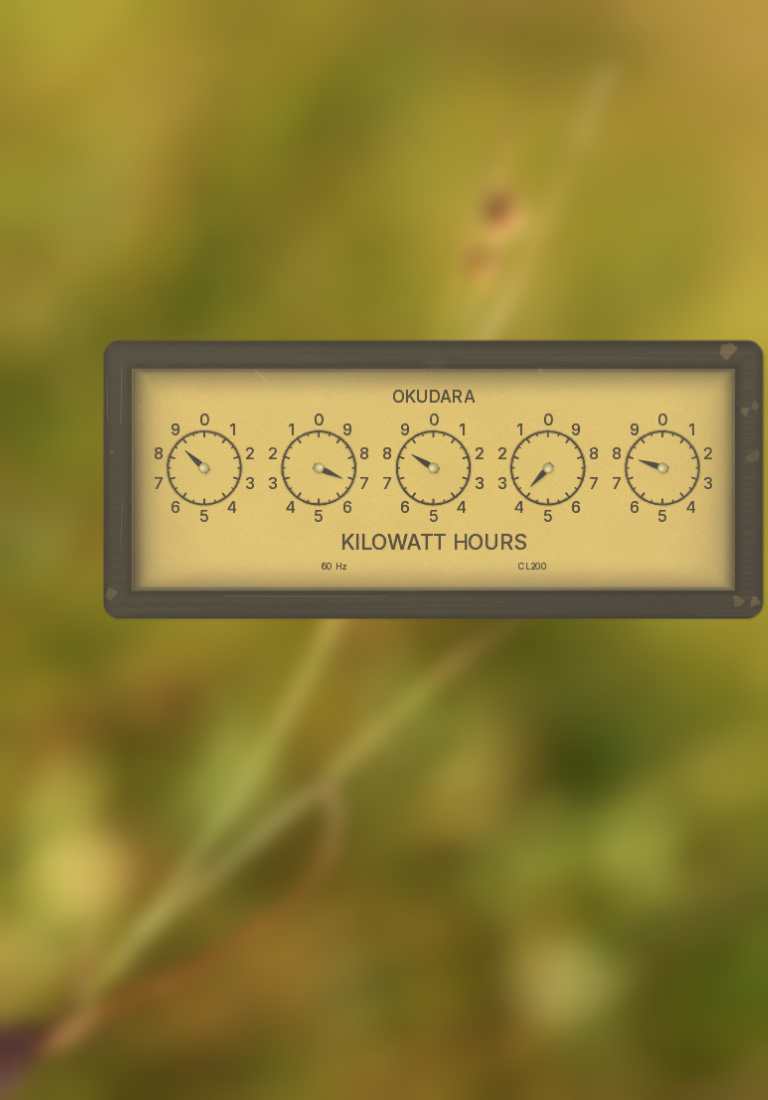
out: 86838kWh
